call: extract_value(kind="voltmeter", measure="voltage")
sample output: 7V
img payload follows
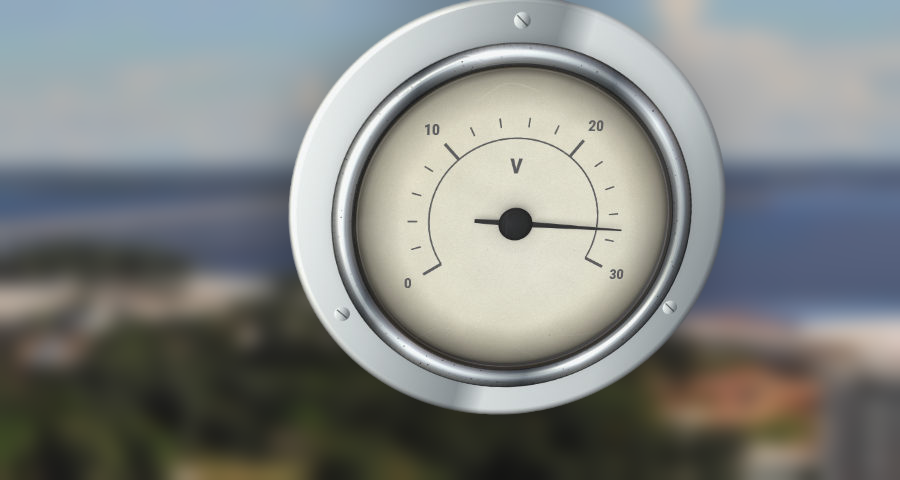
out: 27V
